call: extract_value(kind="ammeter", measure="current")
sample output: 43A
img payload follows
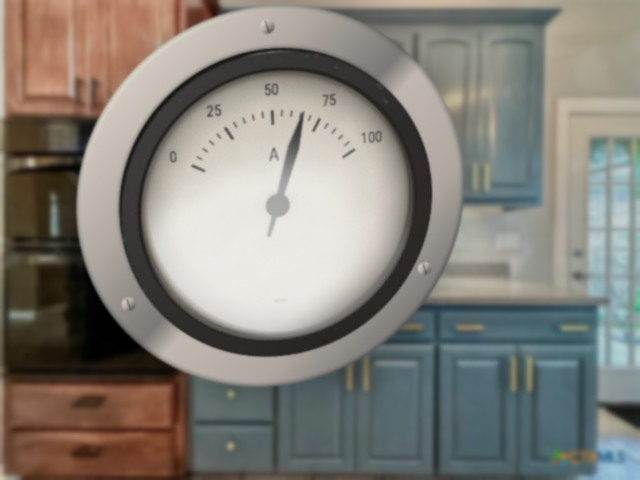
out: 65A
